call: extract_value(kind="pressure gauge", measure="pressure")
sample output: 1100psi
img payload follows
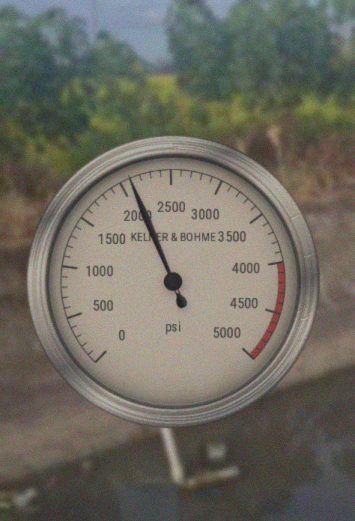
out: 2100psi
